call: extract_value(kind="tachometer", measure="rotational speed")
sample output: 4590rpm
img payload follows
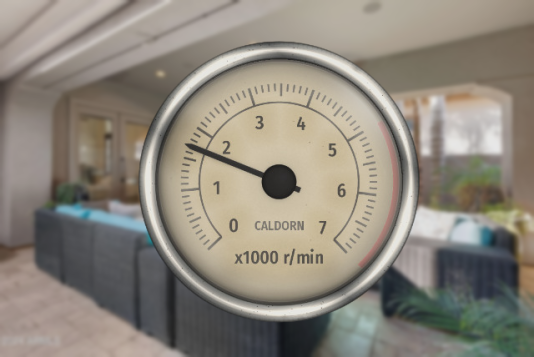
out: 1700rpm
